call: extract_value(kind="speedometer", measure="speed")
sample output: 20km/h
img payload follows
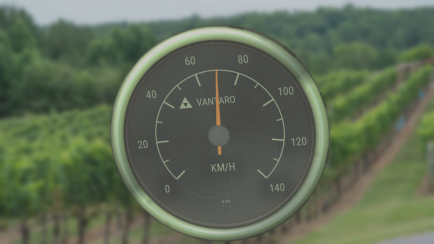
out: 70km/h
